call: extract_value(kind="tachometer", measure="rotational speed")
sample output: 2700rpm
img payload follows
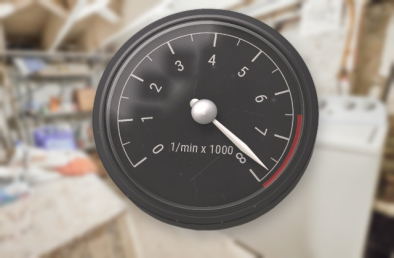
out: 7750rpm
